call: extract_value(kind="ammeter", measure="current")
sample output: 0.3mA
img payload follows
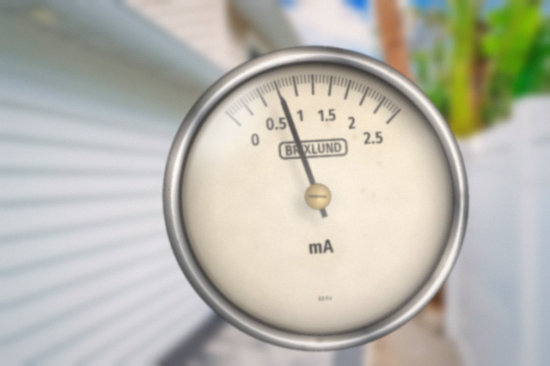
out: 0.75mA
